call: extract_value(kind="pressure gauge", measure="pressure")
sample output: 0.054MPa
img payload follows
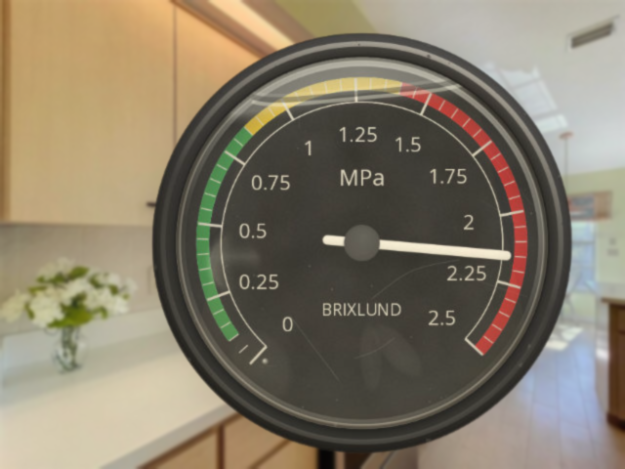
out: 2.15MPa
